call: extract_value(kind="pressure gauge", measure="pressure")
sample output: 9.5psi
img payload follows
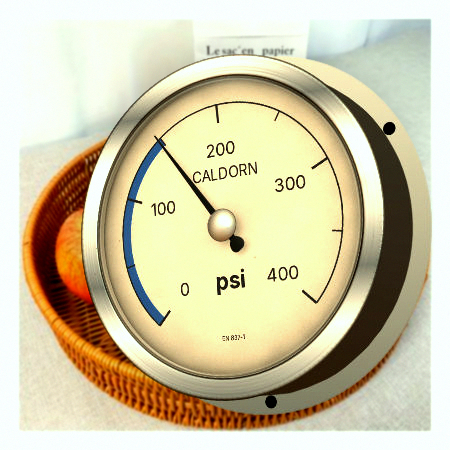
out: 150psi
